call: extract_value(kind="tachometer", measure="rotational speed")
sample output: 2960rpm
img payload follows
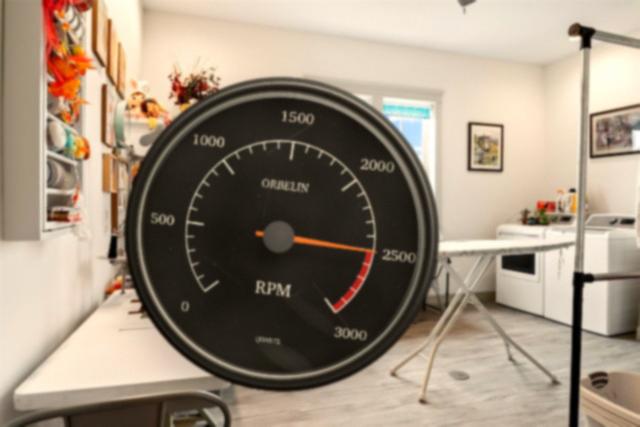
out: 2500rpm
